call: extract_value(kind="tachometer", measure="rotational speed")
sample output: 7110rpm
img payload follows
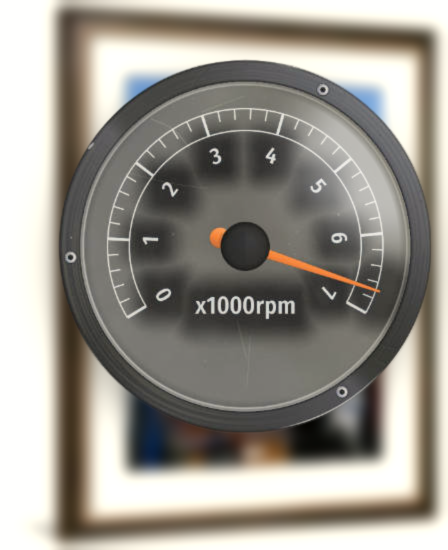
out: 6700rpm
